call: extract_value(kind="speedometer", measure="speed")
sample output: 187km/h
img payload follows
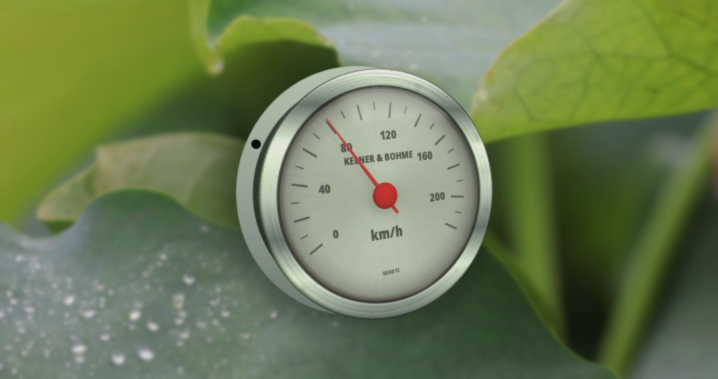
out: 80km/h
